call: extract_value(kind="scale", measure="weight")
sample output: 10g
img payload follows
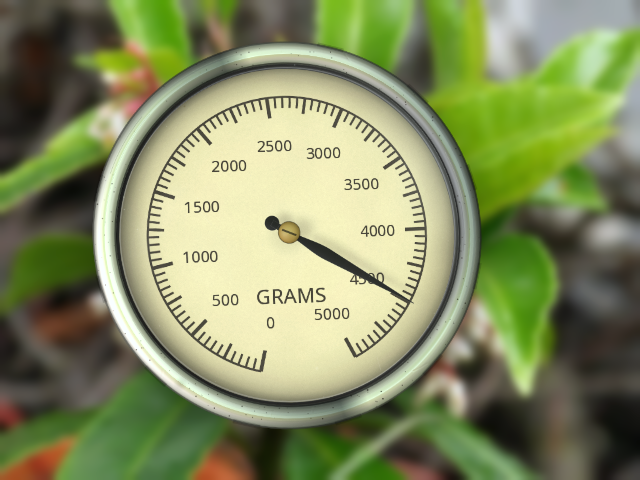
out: 4500g
